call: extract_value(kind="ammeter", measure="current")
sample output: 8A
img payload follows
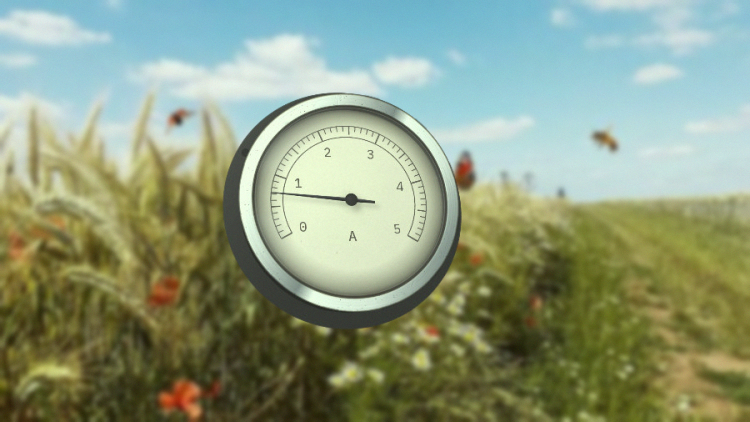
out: 0.7A
